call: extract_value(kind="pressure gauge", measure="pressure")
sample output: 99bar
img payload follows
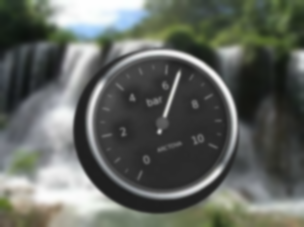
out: 6.5bar
